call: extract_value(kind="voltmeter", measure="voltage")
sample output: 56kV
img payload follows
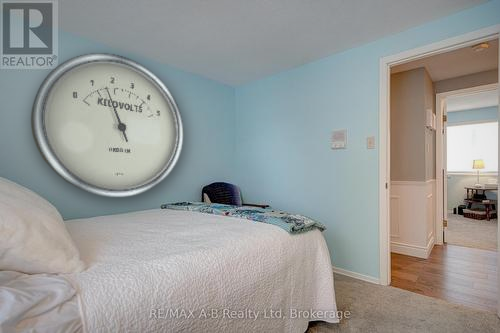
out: 1.5kV
